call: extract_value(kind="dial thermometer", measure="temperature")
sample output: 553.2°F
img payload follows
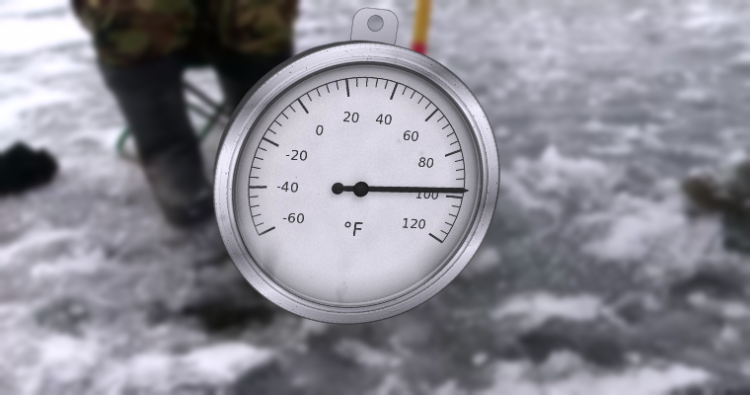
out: 96°F
